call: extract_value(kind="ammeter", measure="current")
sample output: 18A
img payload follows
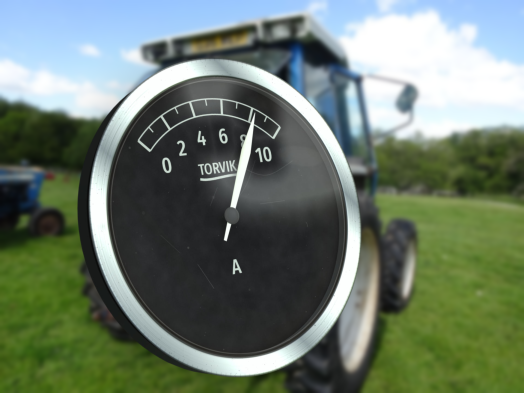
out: 8A
